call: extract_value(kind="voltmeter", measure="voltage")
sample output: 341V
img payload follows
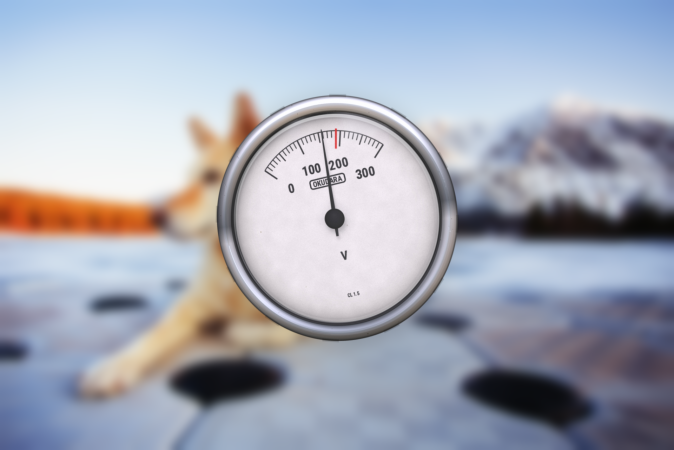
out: 160V
